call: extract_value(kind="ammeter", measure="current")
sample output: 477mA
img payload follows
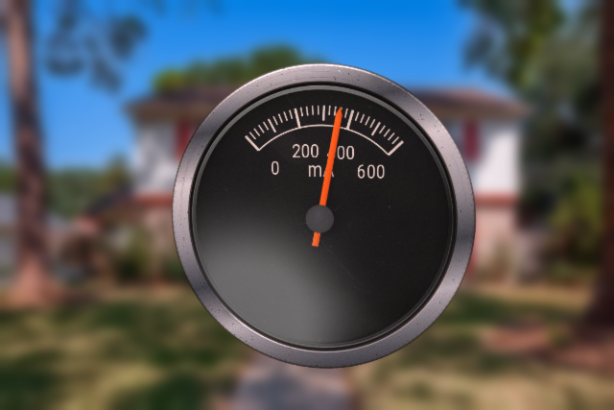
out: 360mA
